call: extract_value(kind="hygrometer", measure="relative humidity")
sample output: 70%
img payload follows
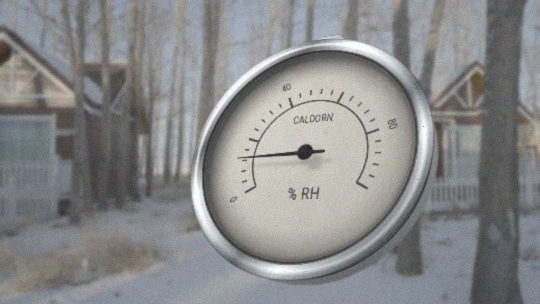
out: 12%
